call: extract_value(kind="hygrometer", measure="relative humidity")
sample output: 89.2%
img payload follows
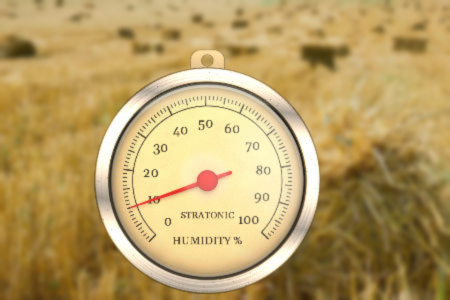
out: 10%
